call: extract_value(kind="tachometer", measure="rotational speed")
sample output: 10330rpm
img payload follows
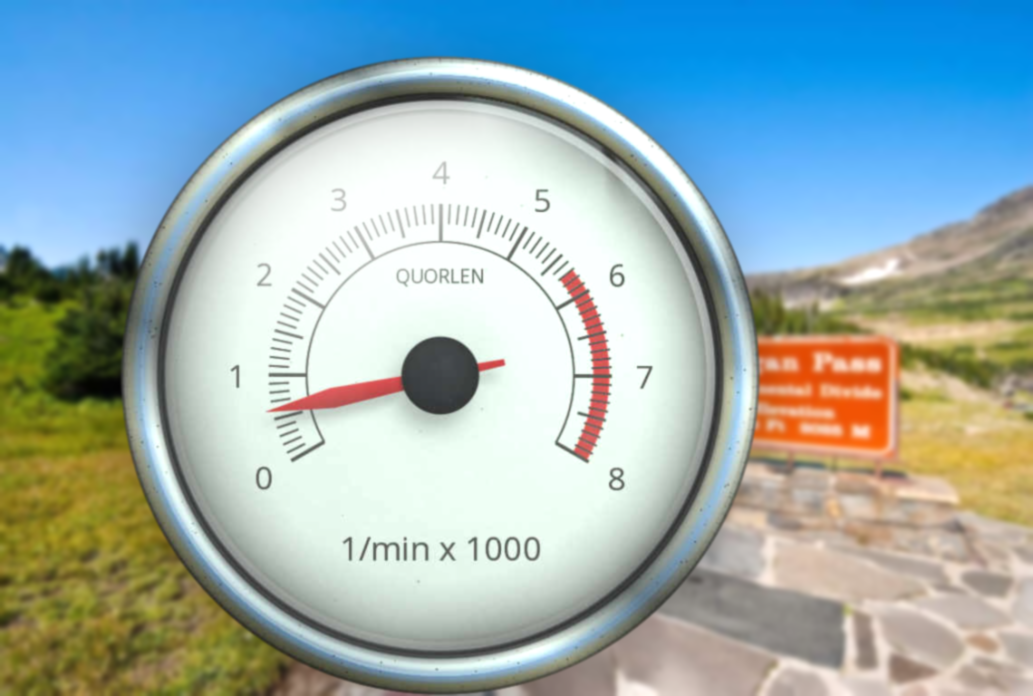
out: 600rpm
